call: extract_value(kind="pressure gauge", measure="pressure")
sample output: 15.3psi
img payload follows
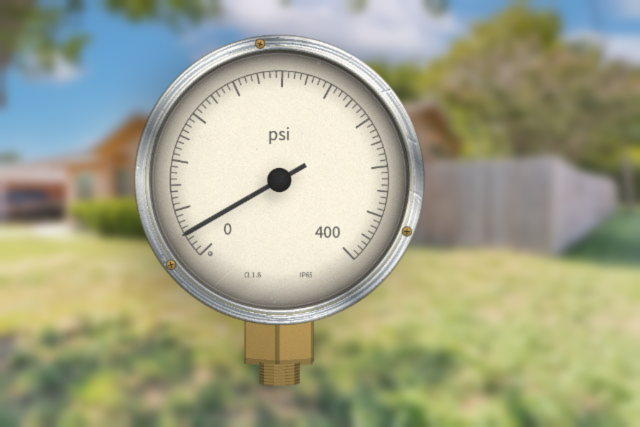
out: 20psi
